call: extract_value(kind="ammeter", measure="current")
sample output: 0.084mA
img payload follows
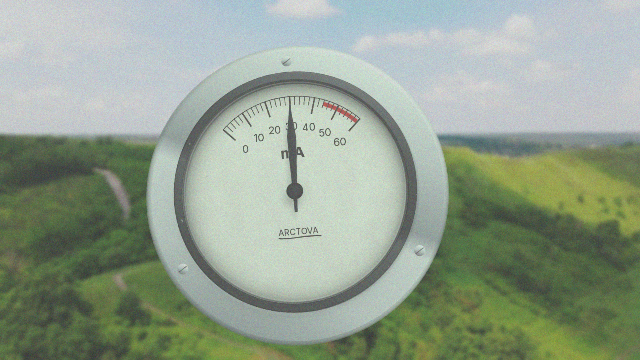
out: 30mA
